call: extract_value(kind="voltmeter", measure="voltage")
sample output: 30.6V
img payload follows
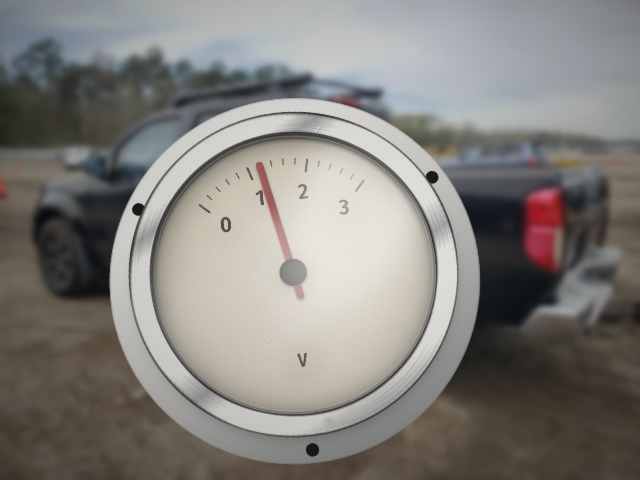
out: 1.2V
